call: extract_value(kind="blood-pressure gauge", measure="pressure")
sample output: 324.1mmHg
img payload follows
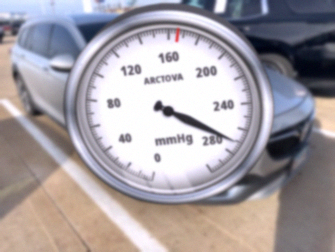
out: 270mmHg
